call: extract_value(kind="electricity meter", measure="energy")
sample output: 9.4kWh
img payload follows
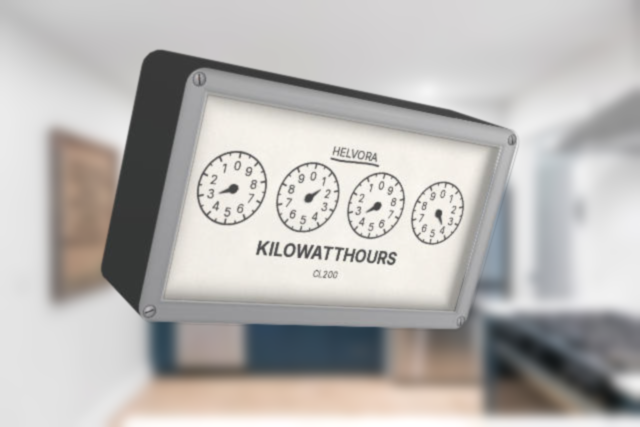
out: 3134kWh
